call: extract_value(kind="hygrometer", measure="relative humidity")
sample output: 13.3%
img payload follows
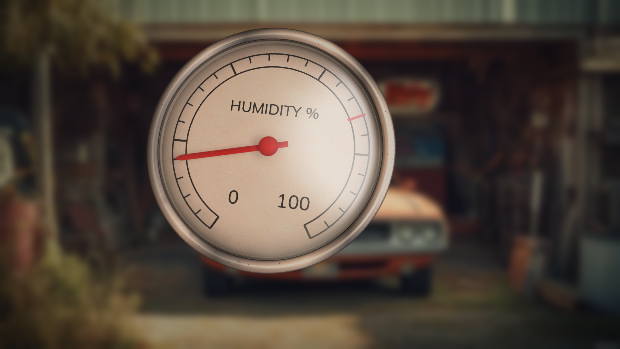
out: 16%
